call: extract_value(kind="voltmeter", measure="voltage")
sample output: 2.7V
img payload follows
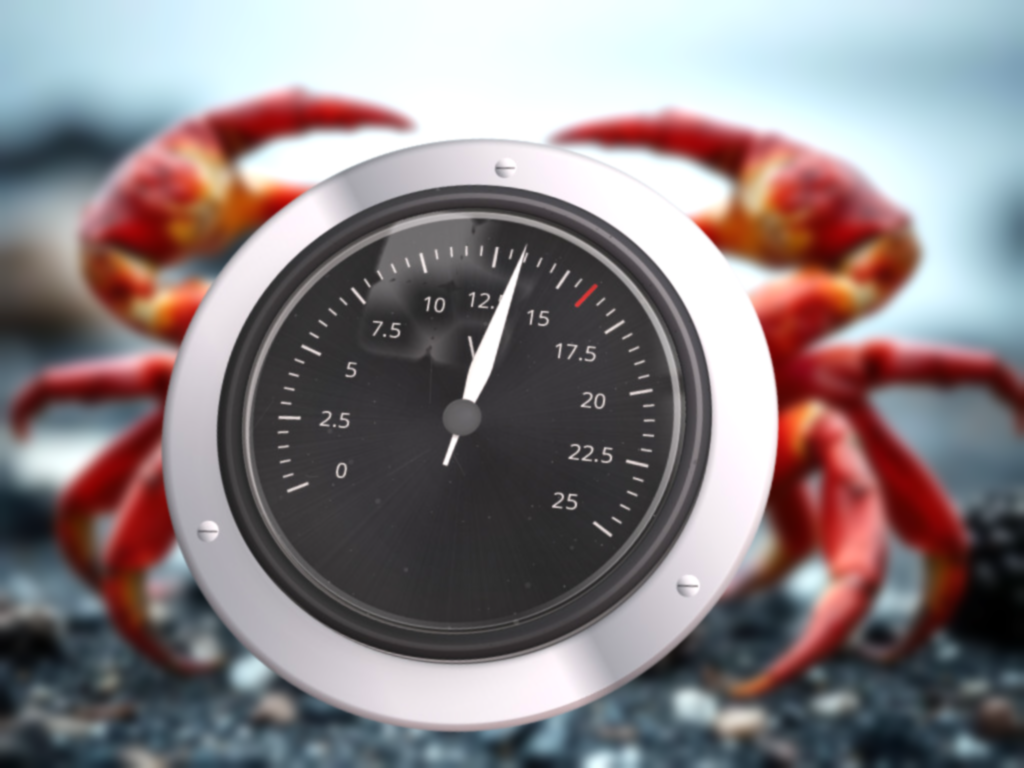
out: 13.5V
